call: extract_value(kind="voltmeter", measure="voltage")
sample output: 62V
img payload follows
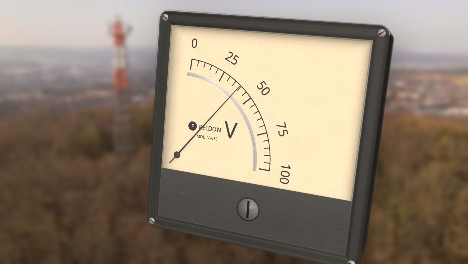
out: 40V
